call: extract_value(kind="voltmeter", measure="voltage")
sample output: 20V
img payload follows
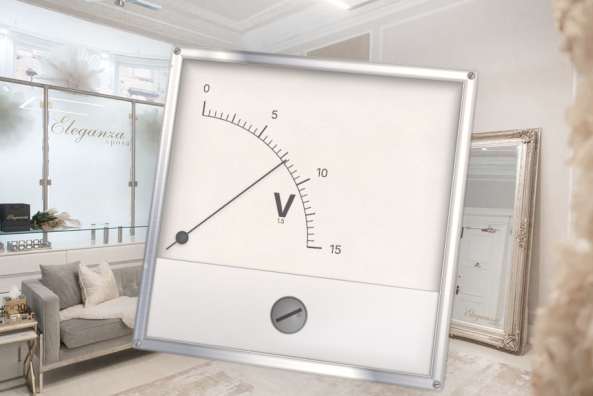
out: 8V
